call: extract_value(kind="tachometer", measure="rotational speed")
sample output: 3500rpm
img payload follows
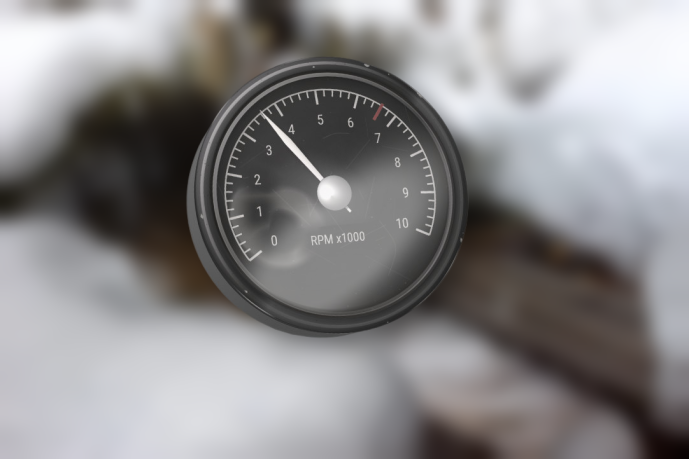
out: 3600rpm
